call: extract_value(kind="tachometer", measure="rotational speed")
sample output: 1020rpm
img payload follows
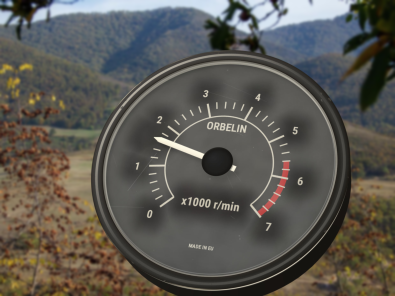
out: 1600rpm
